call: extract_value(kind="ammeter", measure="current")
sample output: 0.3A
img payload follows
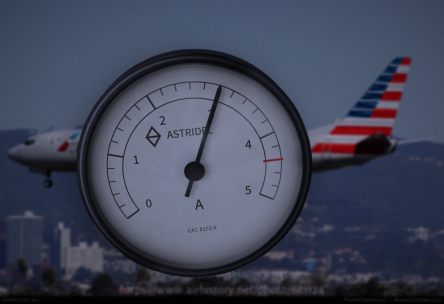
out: 3A
